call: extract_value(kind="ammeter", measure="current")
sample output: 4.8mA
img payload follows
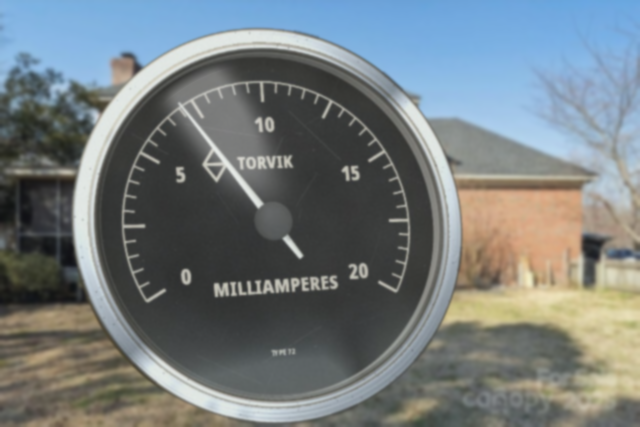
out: 7mA
